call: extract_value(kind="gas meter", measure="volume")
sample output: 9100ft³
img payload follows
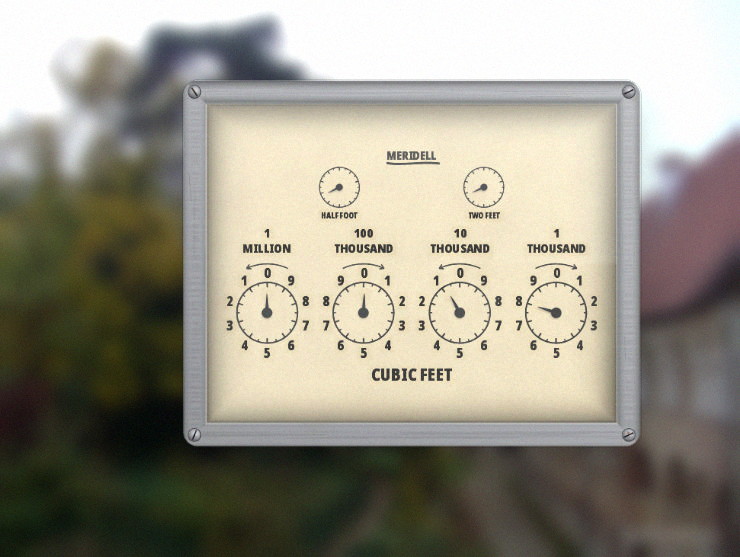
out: 800ft³
